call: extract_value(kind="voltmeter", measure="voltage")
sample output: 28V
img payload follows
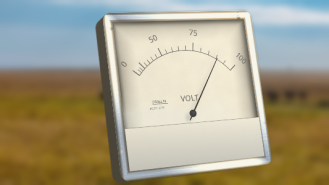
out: 90V
